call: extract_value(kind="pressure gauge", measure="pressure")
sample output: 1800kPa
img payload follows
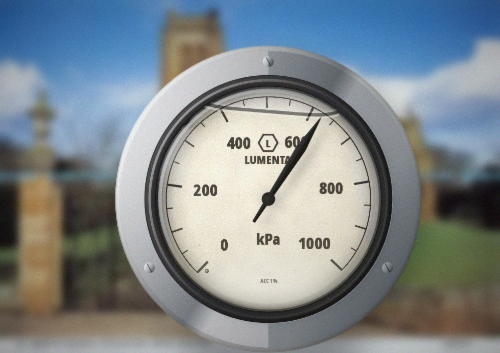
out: 625kPa
